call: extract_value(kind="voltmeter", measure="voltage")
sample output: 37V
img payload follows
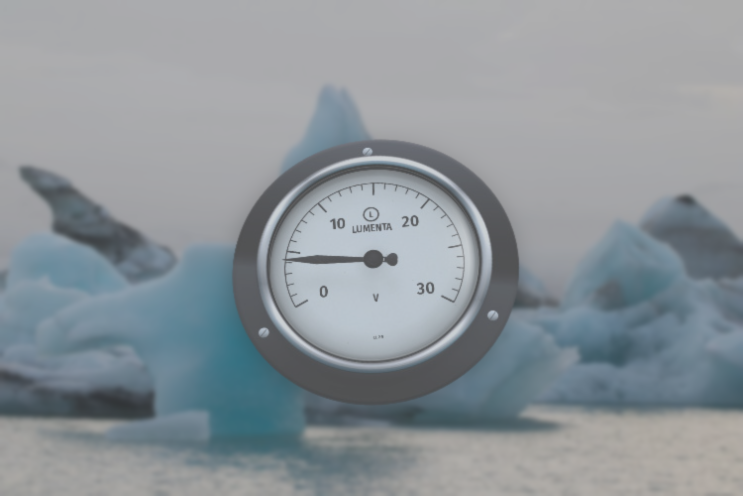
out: 4V
